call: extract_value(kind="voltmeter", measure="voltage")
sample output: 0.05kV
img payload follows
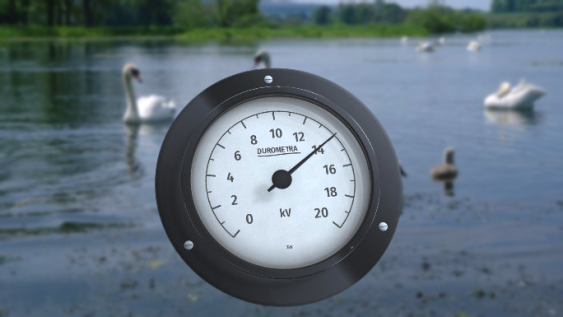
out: 14kV
